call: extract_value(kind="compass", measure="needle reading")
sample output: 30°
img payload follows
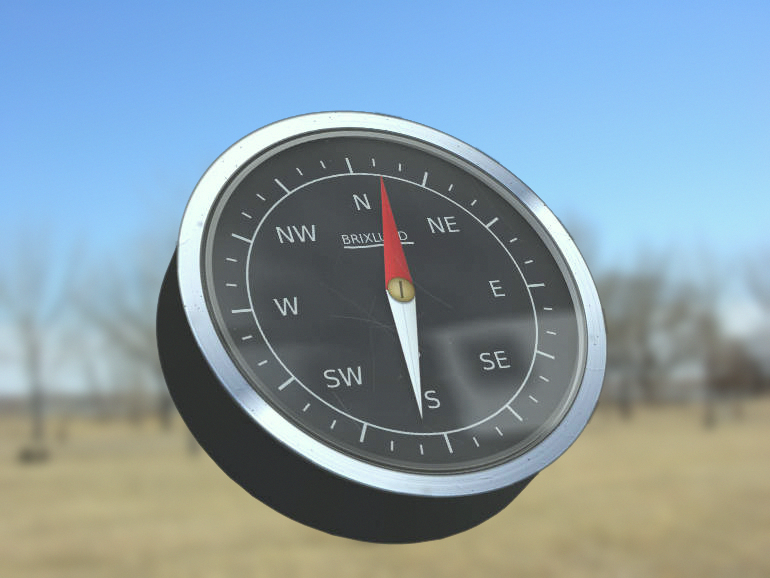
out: 10°
